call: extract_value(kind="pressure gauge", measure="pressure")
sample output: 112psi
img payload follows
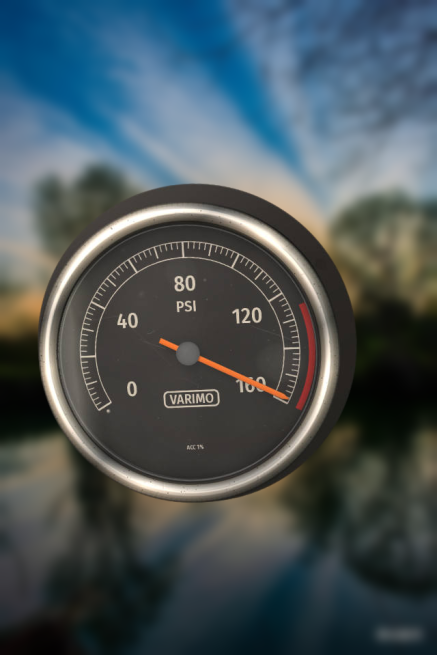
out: 158psi
